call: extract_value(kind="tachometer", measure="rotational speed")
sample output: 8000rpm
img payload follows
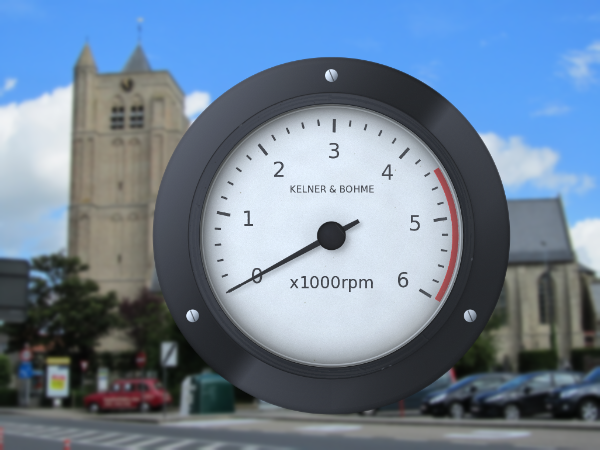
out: 0rpm
